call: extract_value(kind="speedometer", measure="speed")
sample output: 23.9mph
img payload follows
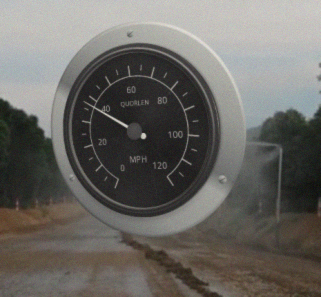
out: 37.5mph
